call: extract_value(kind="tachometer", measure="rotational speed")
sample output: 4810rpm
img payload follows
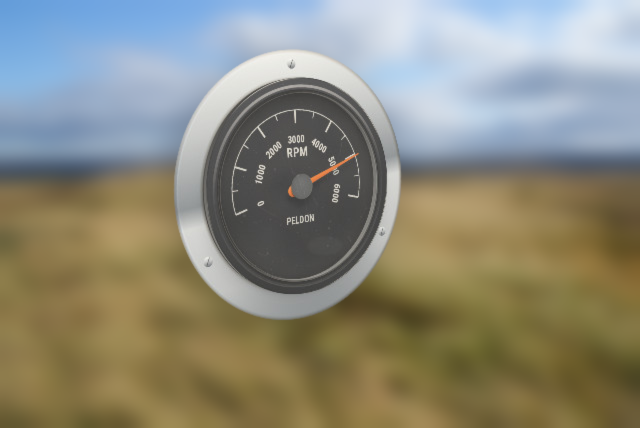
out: 5000rpm
